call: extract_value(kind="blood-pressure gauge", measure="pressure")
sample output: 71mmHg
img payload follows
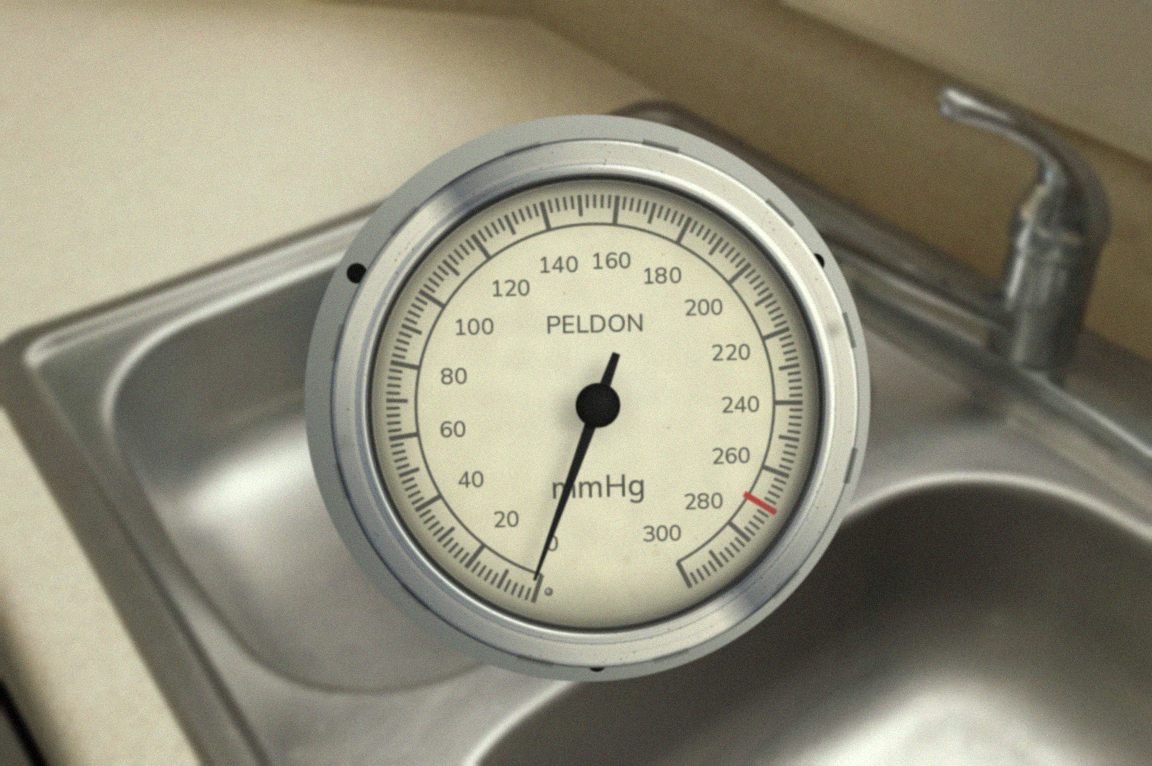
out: 2mmHg
